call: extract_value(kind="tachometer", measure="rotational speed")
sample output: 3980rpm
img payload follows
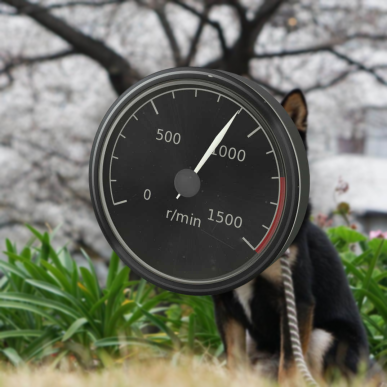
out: 900rpm
